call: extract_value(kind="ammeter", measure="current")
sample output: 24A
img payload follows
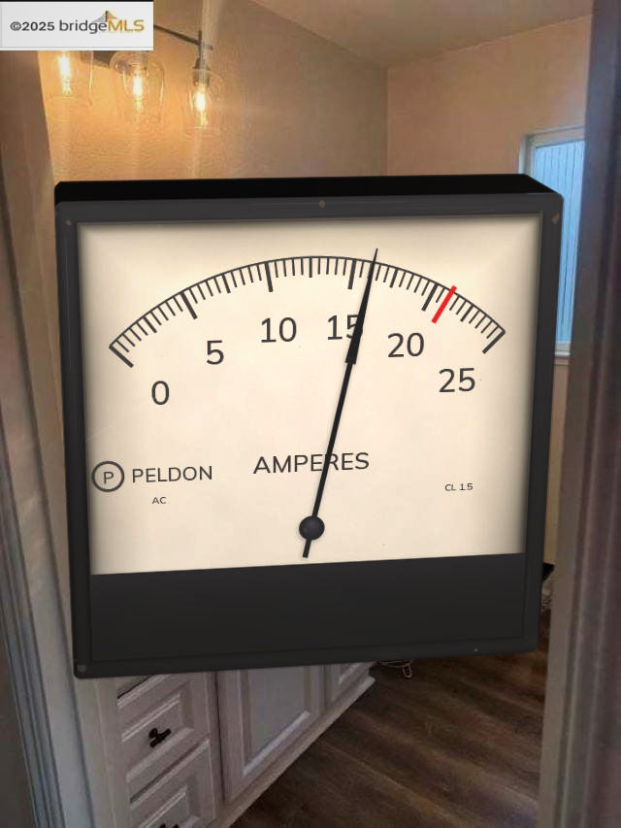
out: 16A
